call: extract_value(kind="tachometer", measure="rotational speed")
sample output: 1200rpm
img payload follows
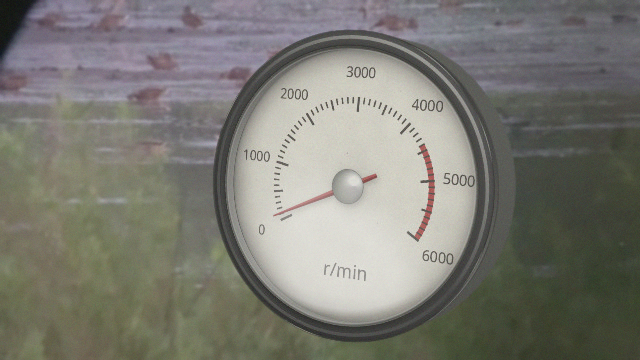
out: 100rpm
